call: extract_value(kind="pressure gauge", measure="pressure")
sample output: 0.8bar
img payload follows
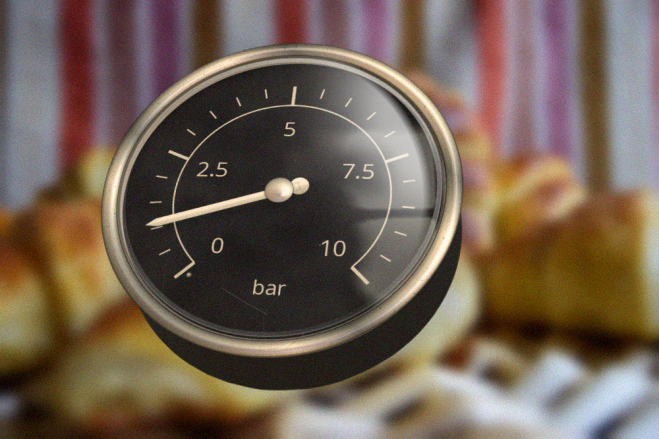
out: 1bar
